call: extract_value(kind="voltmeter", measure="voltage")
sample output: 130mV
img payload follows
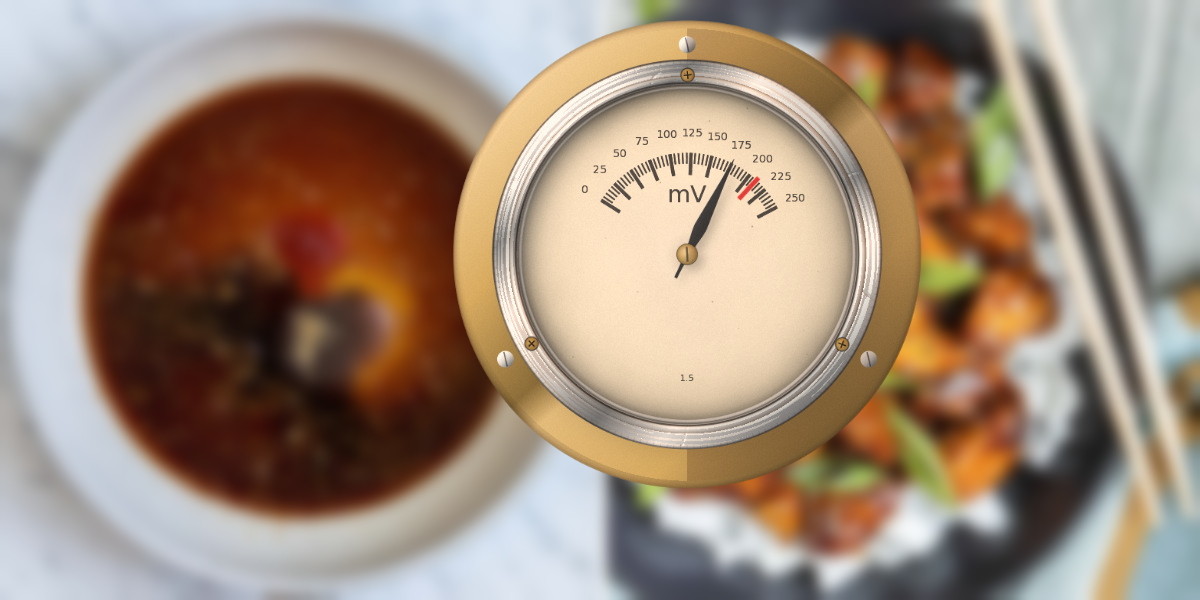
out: 175mV
